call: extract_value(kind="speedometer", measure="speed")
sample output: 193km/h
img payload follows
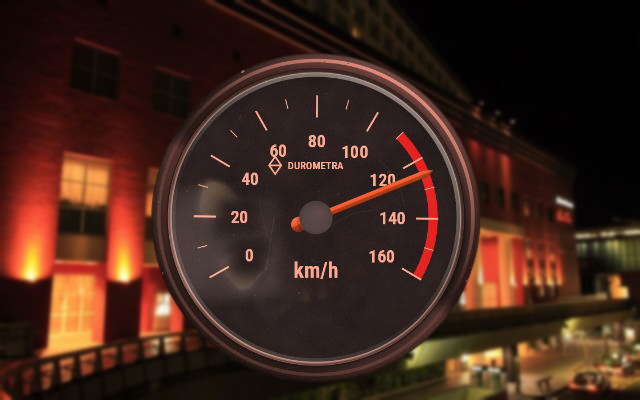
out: 125km/h
